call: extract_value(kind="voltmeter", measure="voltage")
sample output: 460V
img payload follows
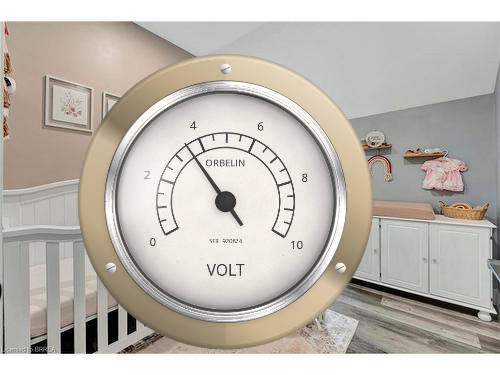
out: 3.5V
